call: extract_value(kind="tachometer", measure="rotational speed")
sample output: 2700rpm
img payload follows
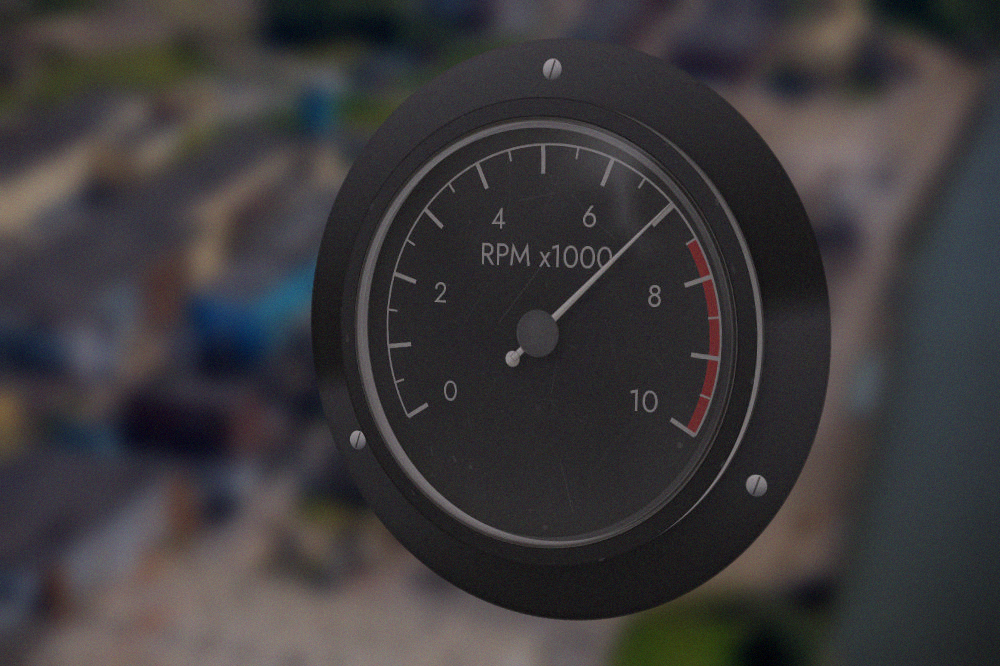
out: 7000rpm
